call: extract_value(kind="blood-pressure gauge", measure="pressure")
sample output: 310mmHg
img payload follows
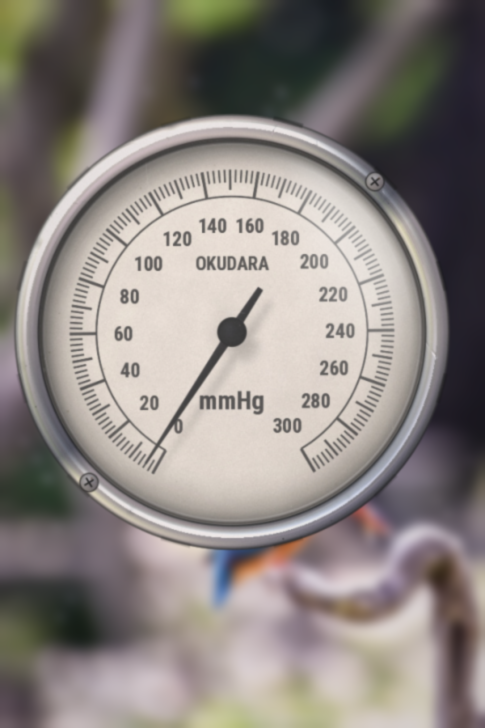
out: 4mmHg
